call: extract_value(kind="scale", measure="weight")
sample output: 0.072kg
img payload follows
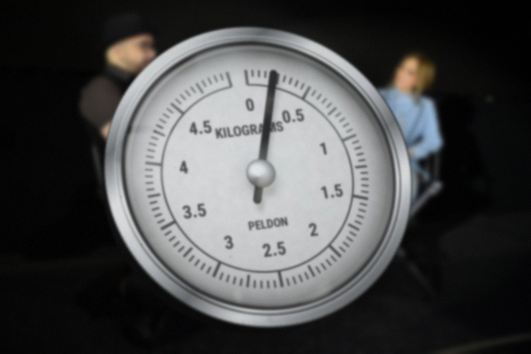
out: 0.2kg
